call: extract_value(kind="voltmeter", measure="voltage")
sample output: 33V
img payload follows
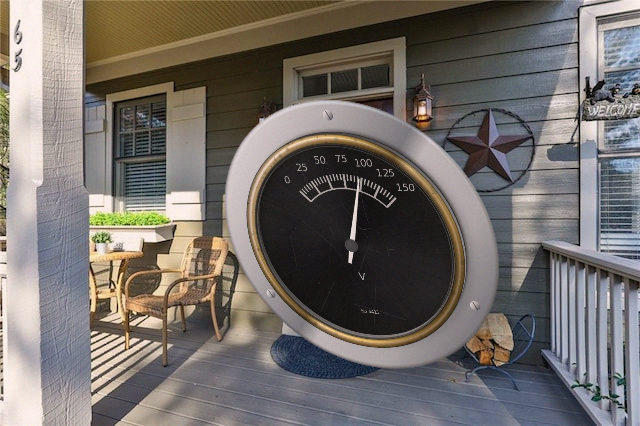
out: 100V
